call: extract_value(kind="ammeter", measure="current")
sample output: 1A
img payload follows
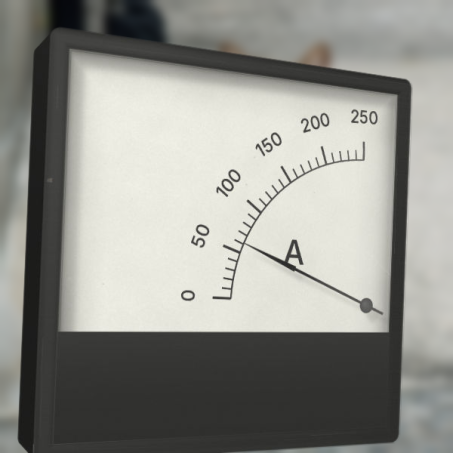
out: 60A
